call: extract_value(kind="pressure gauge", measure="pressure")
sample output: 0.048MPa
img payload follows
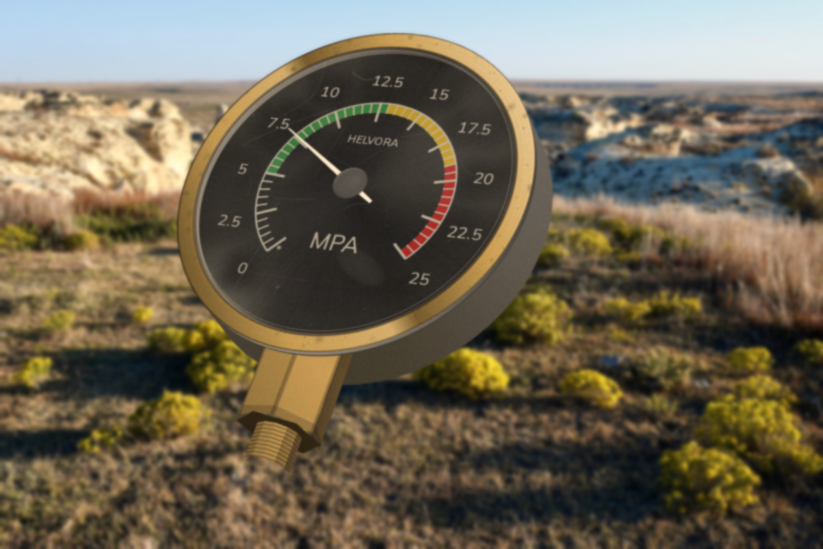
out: 7.5MPa
